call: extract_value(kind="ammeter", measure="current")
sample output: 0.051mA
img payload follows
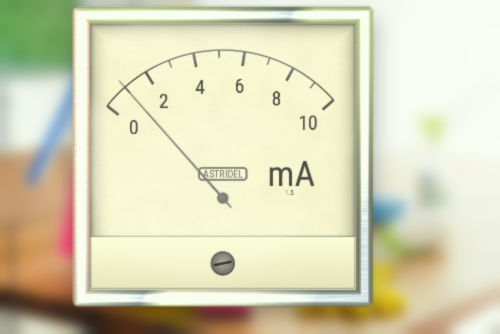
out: 1mA
